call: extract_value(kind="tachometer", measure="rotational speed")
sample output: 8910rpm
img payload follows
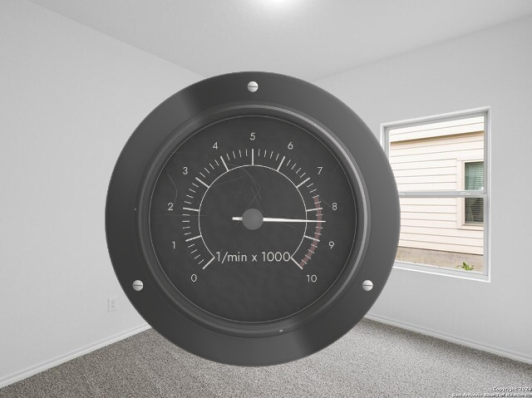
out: 8400rpm
